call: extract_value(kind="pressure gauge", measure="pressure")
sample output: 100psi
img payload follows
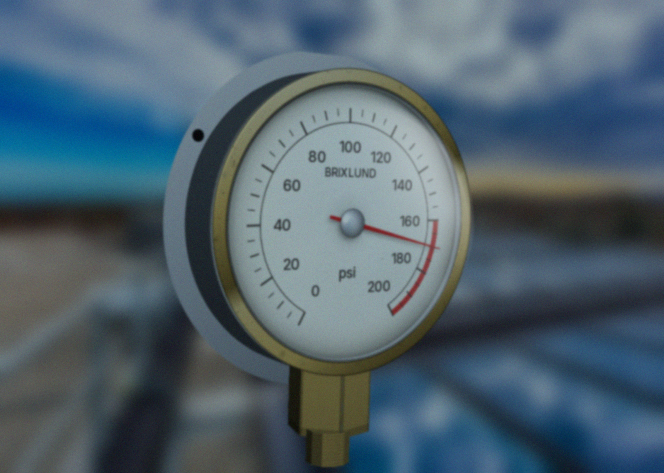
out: 170psi
